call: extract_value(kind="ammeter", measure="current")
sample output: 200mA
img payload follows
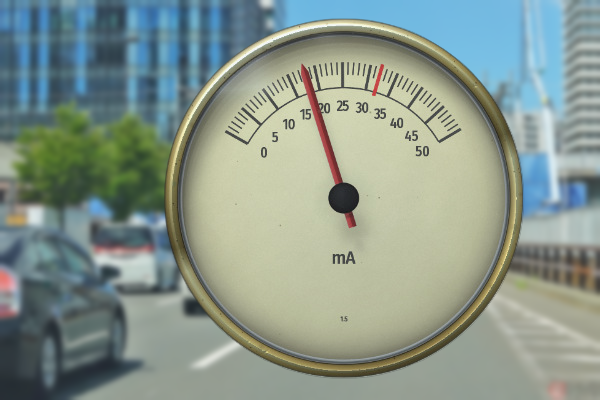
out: 18mA
